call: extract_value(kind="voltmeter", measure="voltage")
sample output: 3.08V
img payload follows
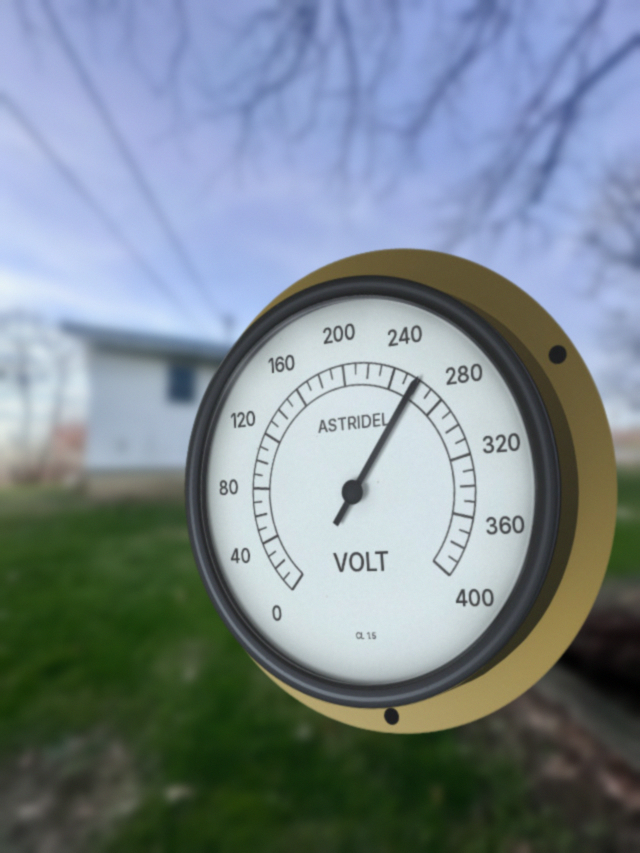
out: 260V
